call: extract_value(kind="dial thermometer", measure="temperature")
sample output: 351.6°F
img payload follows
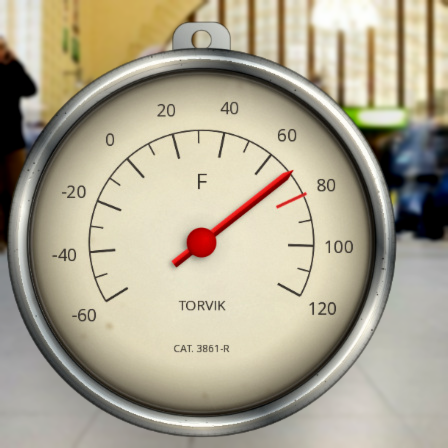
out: 70°F
